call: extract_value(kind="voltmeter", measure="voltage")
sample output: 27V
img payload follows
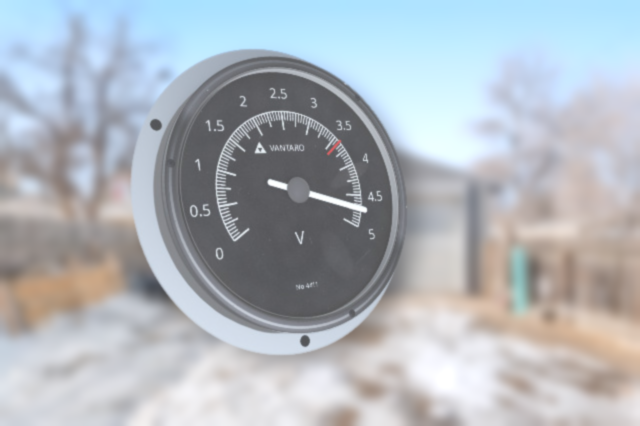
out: 4.75V
